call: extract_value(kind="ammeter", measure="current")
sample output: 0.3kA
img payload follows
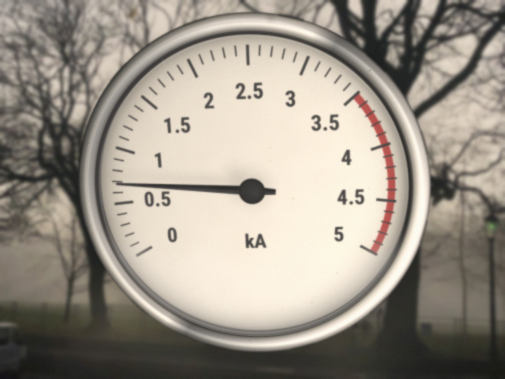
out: 0.7kA
